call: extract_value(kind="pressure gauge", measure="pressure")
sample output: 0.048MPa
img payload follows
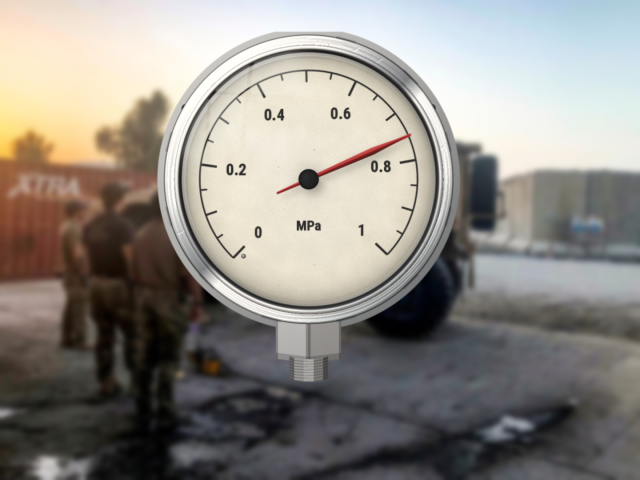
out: 0.75MPa
